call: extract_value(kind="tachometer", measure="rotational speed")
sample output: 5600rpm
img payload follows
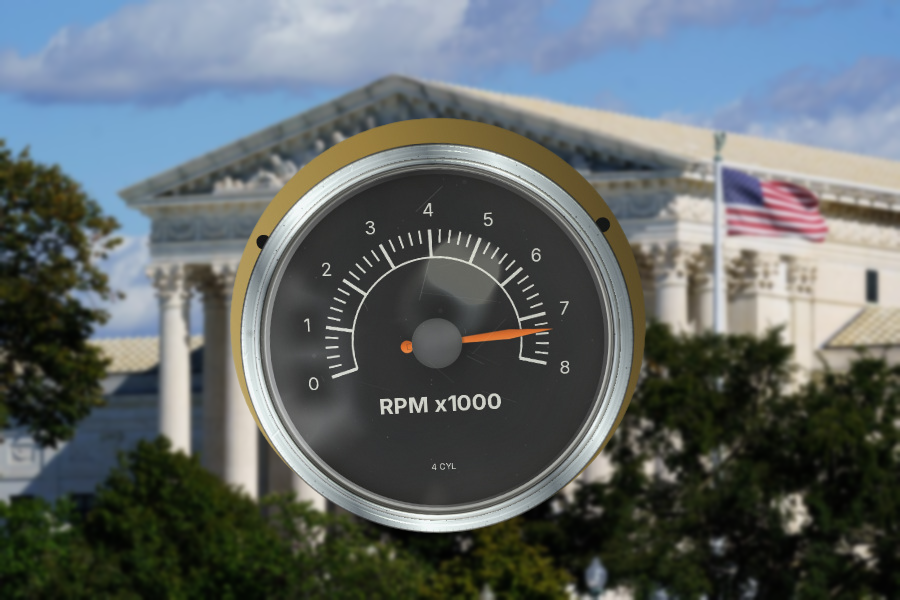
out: 7300rpm
